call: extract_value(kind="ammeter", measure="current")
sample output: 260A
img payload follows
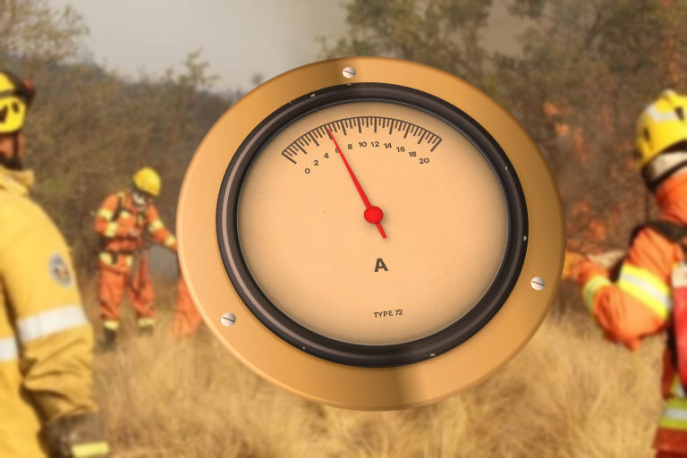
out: 6A
